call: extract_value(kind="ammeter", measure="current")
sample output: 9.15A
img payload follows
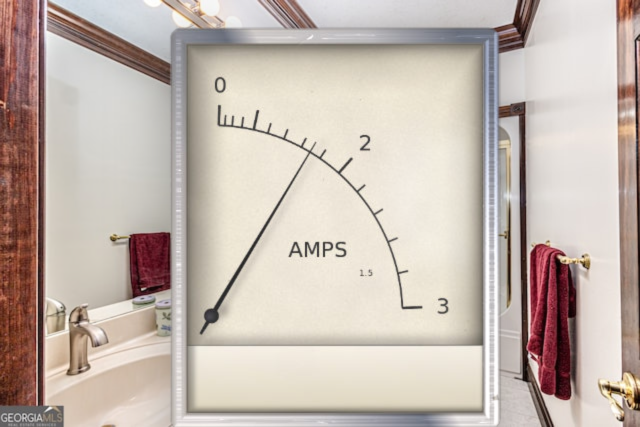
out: 1.7A
